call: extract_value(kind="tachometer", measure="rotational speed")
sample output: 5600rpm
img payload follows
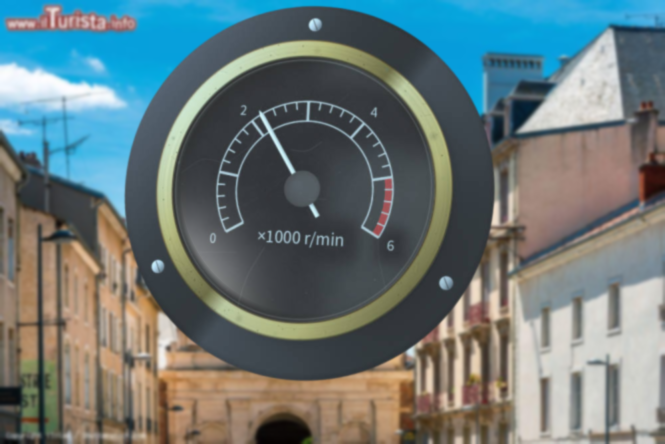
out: 2200rpm
